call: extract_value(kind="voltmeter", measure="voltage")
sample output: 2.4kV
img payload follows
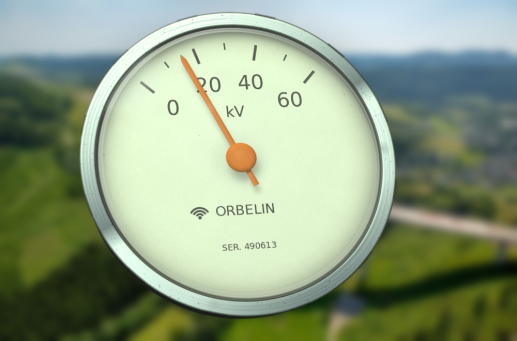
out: 15kV
